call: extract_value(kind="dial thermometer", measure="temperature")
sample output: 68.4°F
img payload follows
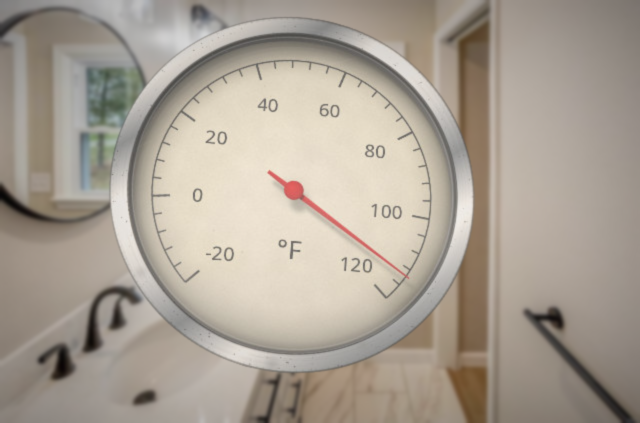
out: 114°F
